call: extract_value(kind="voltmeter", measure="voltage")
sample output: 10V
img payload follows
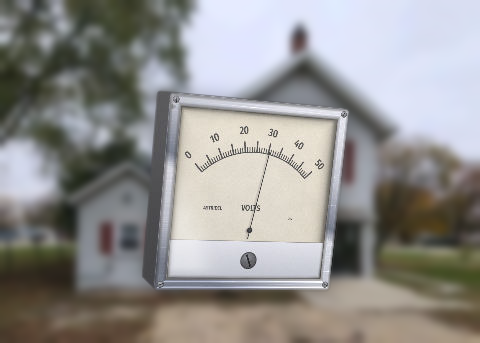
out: 30V
